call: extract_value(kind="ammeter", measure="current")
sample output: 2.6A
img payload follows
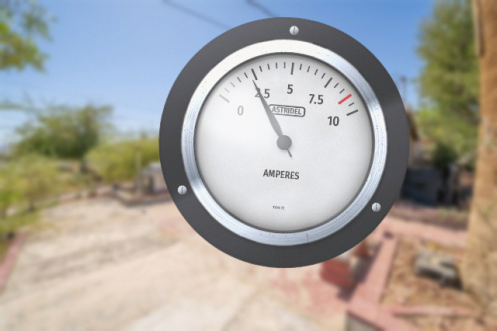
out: 2.25A
